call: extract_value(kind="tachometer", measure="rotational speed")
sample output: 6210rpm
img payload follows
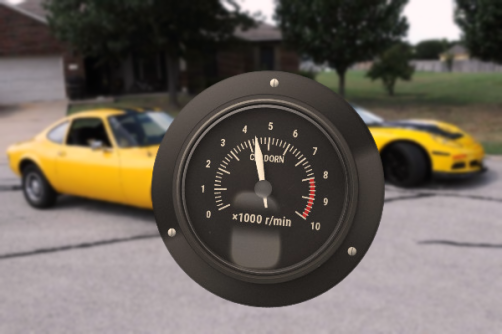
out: 4400rpm
